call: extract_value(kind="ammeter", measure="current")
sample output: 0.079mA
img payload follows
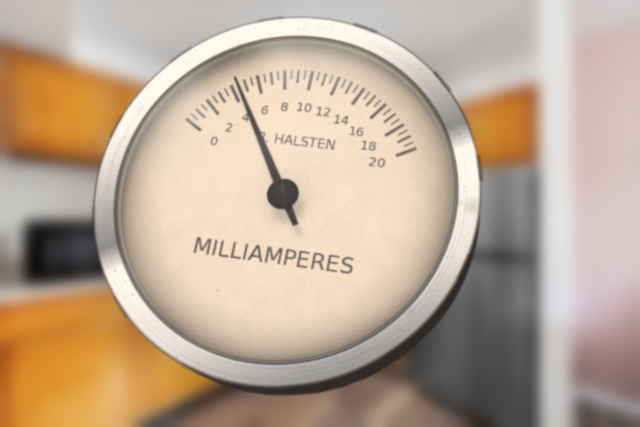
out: 4.5mA
